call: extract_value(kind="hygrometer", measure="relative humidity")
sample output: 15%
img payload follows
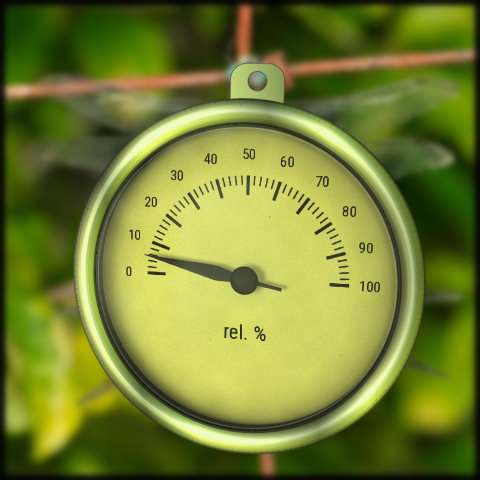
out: 6%
